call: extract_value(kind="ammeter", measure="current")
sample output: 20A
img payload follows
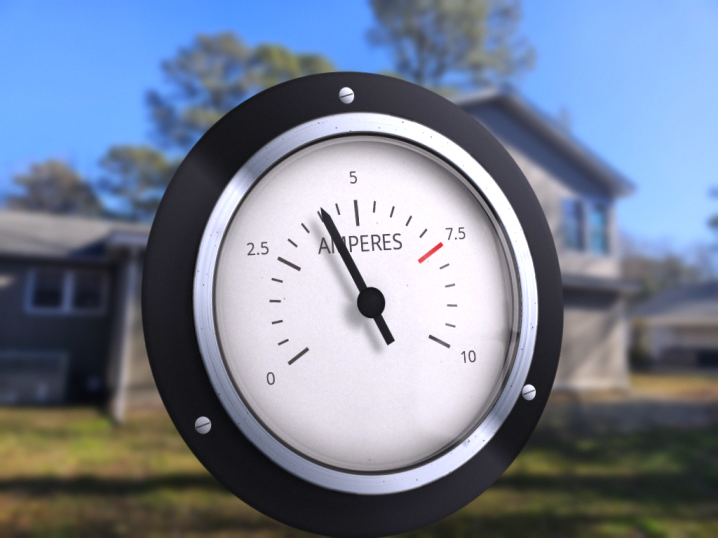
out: 4A
